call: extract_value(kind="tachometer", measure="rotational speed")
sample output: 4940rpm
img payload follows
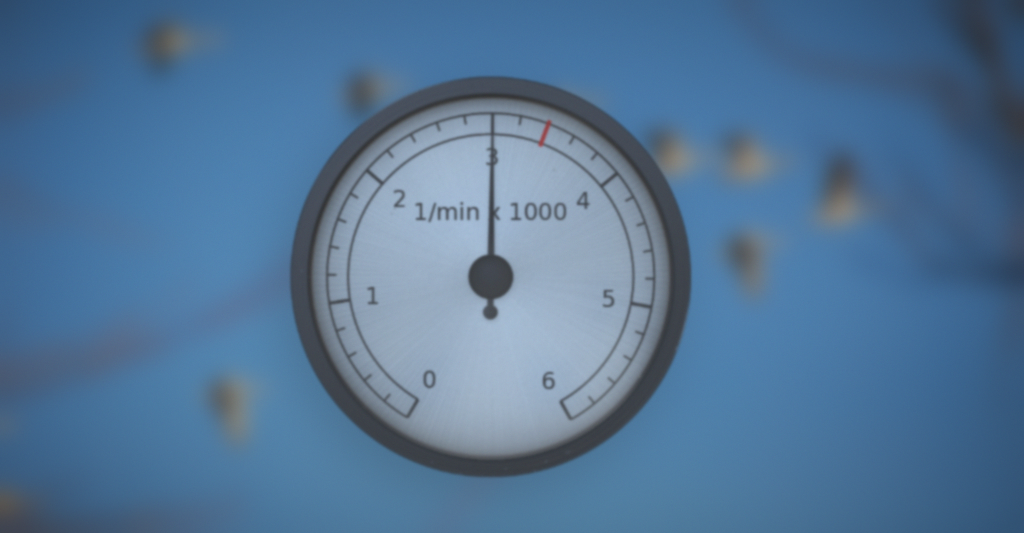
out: 3000rpm
